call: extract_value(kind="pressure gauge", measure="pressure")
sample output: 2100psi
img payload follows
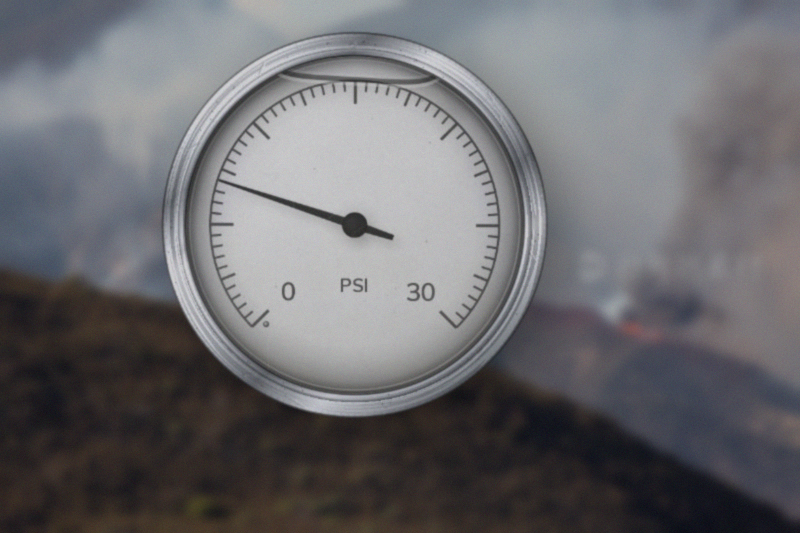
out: 7psi
